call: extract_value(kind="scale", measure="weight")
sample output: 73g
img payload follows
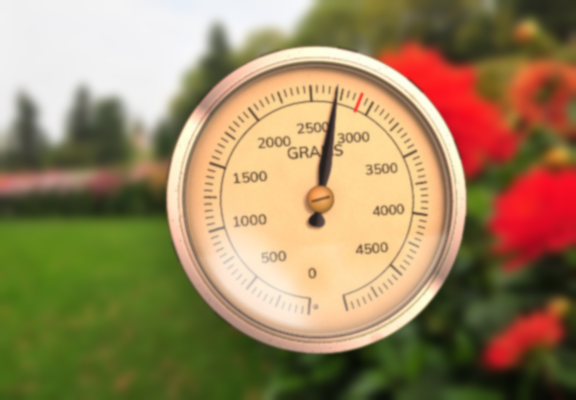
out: 2700g
